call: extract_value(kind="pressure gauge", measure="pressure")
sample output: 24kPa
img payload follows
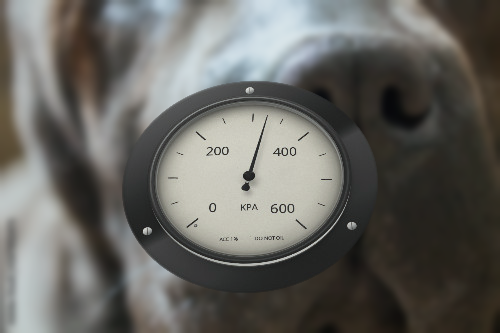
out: 325kPa
